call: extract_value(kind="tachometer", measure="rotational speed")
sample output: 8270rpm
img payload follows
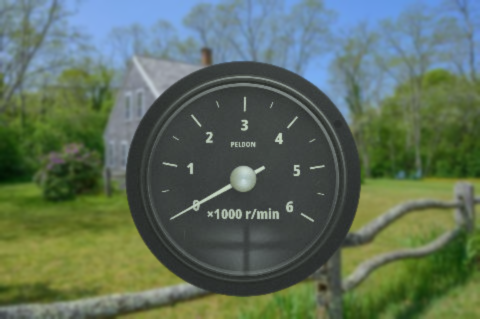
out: 0rpm
